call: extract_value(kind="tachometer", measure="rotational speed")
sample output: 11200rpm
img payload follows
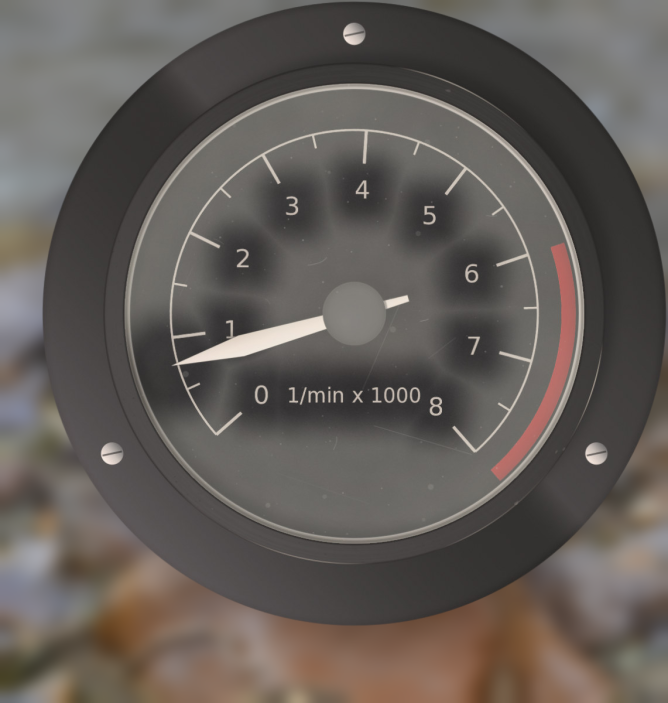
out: 750rpm
